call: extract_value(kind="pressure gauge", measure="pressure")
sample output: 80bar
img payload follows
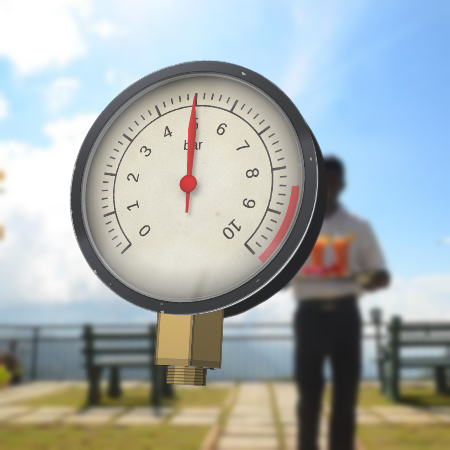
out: 5bar
